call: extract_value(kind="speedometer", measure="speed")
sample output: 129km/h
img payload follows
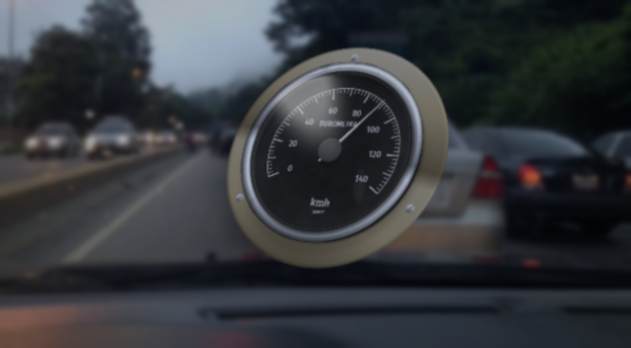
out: 90km/h
